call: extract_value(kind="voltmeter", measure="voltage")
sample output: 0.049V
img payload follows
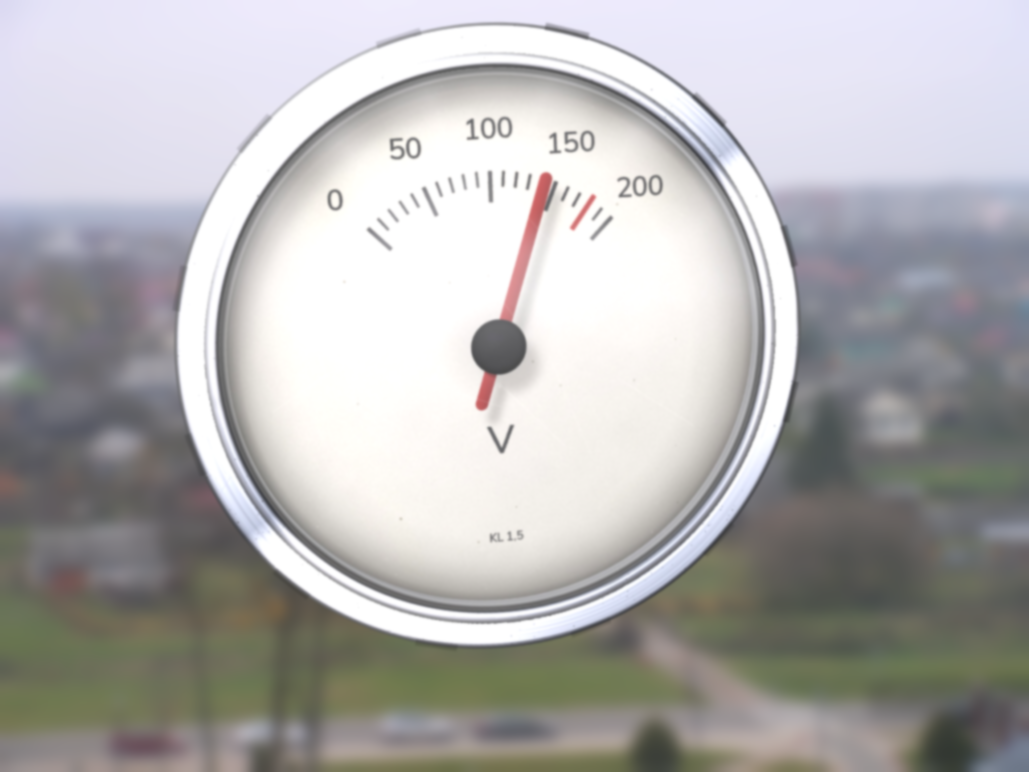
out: 140V
